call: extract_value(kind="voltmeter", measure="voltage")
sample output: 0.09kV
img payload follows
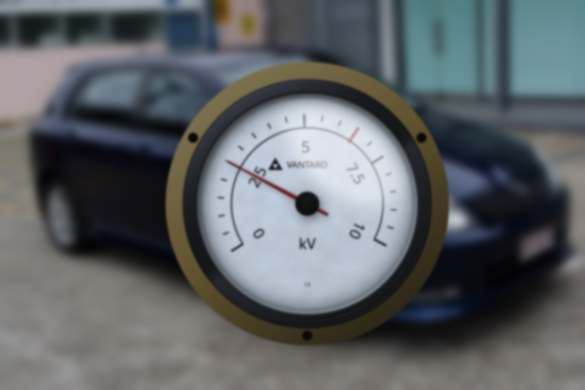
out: 2.5kV
